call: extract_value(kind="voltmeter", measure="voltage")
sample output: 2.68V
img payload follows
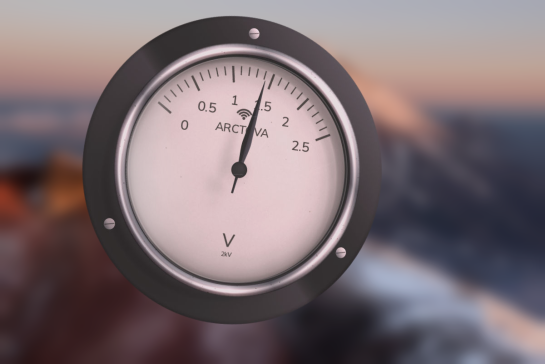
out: 1.4V
